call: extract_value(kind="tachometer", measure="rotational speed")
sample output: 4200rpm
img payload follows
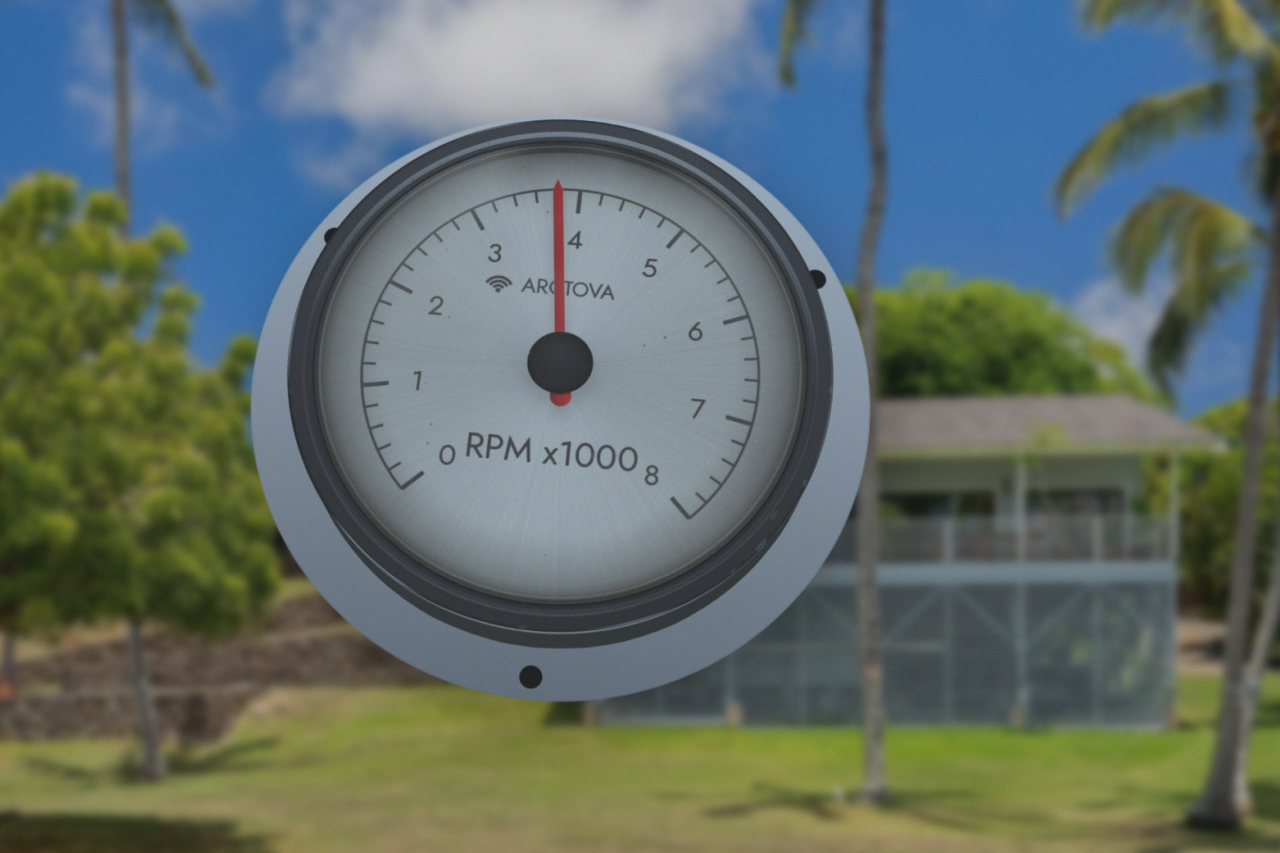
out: 3800rpm
